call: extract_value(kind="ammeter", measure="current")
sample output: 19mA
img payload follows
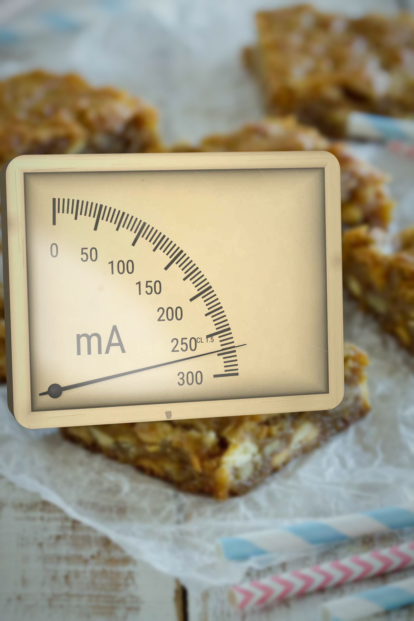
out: 270mA
